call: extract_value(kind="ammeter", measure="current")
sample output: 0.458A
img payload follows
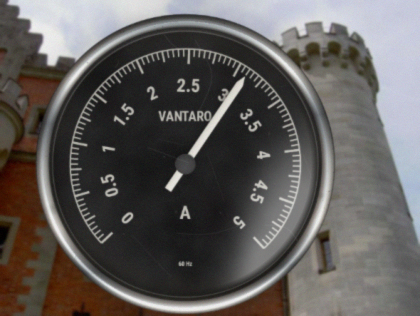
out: 3.1A
